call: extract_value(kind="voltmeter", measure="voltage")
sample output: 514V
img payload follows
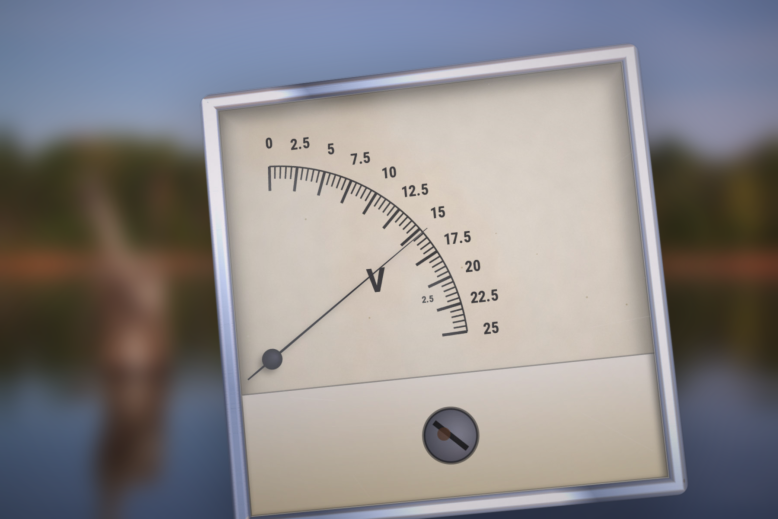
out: 15.5V
